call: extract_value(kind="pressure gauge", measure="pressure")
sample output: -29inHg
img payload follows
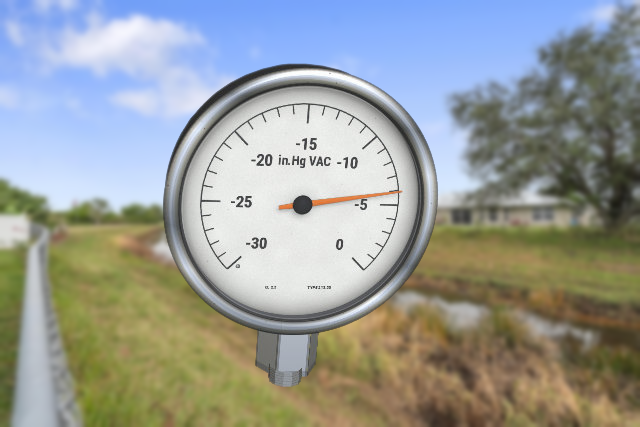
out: -6inHg
